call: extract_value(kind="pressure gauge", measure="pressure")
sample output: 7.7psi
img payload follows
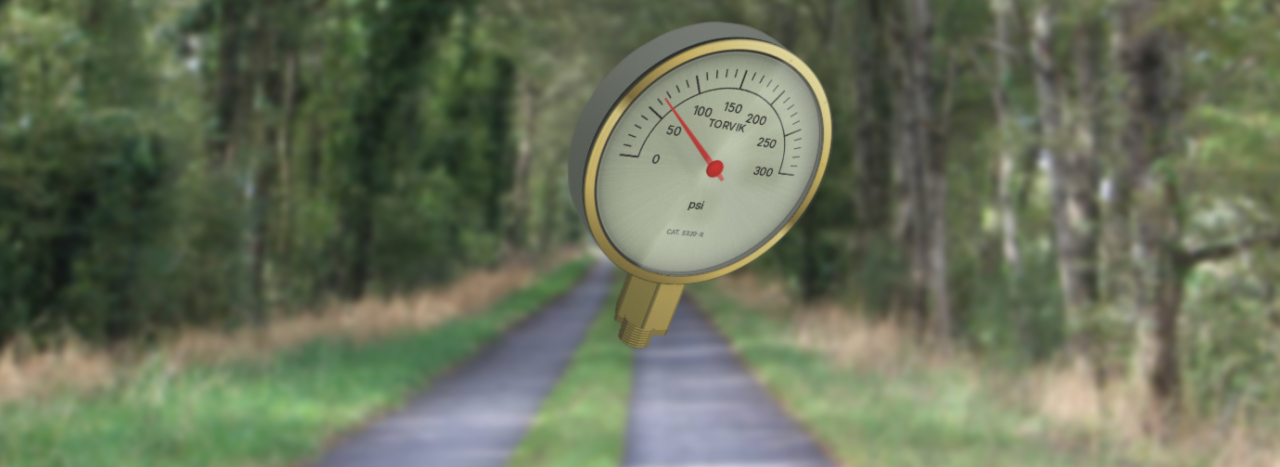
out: 65psi
